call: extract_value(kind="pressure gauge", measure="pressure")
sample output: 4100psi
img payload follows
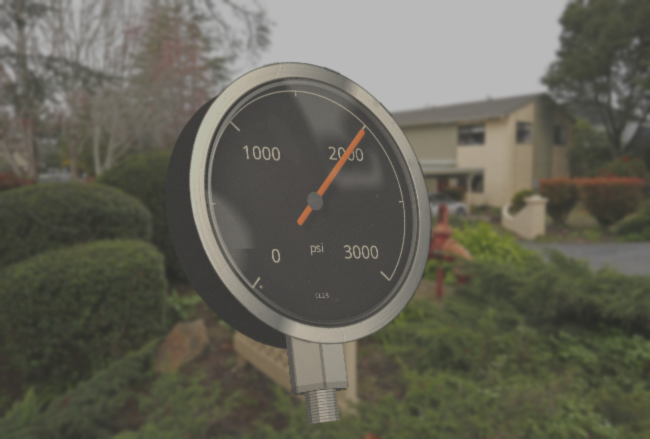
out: 2000psi
